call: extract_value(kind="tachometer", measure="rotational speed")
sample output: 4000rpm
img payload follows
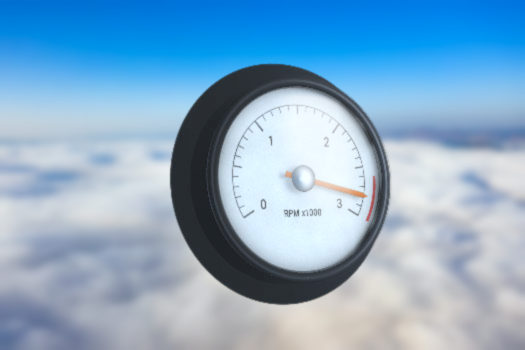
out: 2800rpm
